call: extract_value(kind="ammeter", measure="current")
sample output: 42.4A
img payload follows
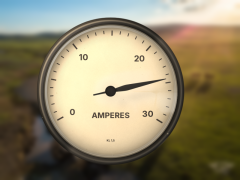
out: 24.5A
